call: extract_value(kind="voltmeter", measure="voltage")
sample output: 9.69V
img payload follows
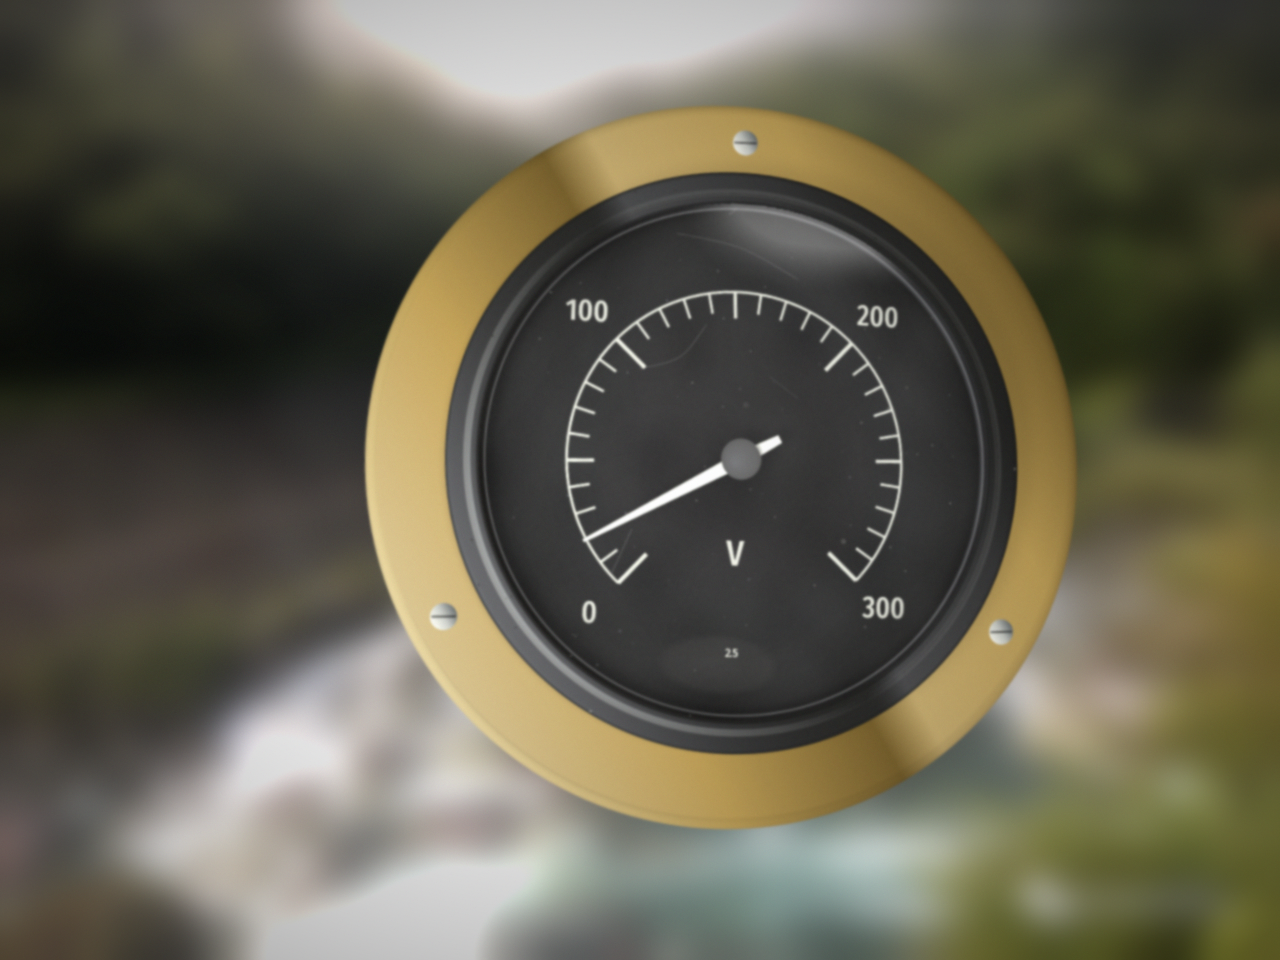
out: 20V
